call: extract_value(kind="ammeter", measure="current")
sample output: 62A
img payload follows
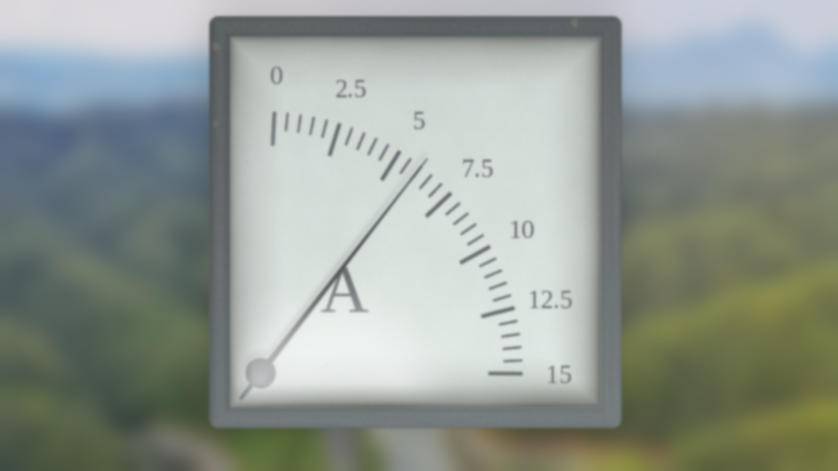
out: 6A
